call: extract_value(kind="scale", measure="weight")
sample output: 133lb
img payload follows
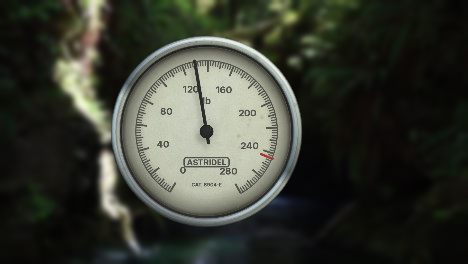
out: 130lb
